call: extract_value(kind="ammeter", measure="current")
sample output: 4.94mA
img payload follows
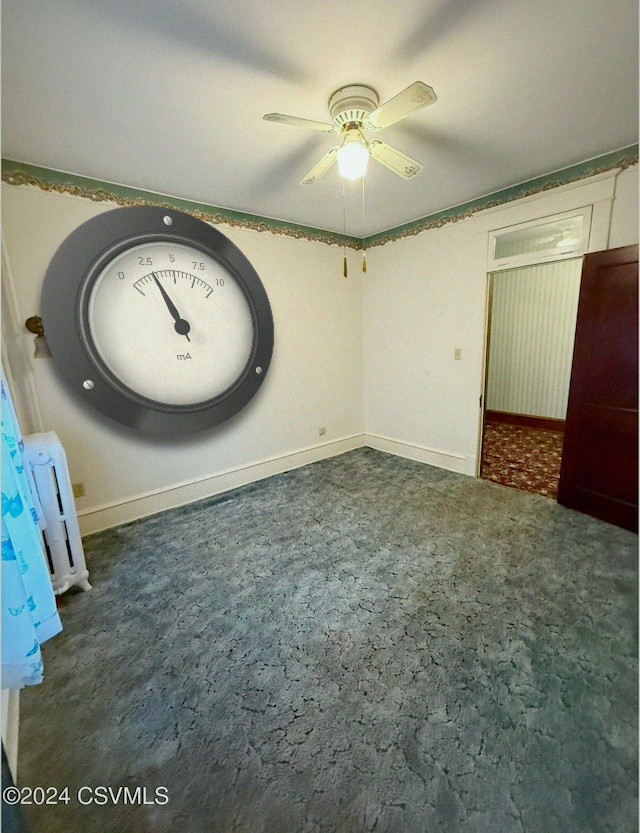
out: 2.5mA
